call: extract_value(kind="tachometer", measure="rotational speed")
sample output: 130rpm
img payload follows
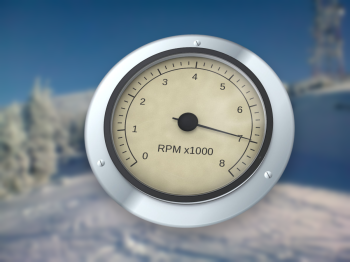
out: 7000rpm
